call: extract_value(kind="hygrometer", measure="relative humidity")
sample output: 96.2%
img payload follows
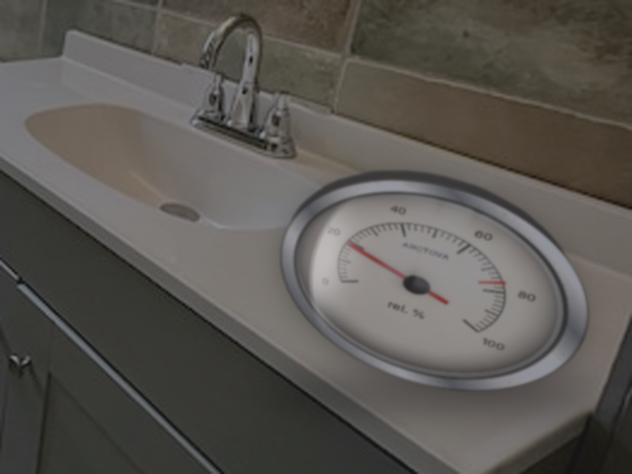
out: 20%
